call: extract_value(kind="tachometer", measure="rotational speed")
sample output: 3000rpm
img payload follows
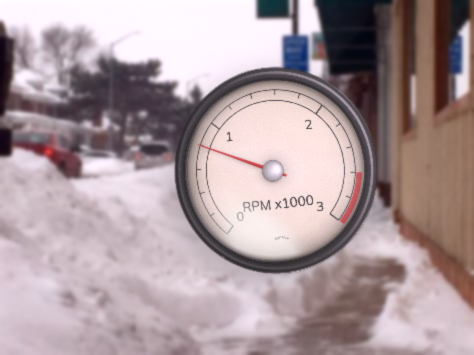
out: 800rpm
